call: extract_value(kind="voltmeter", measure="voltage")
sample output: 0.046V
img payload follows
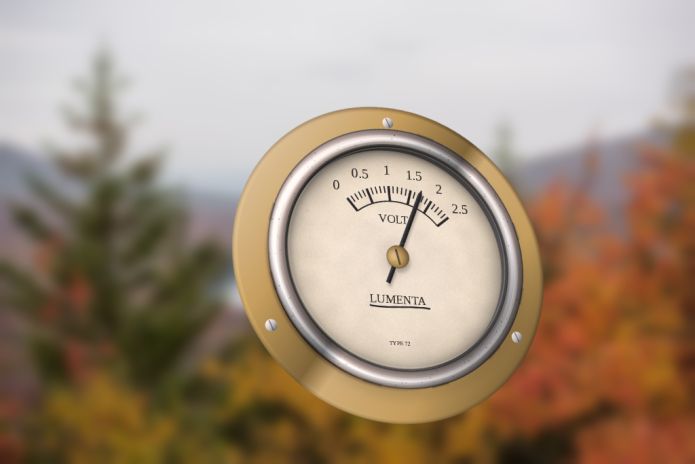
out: 1.7V
